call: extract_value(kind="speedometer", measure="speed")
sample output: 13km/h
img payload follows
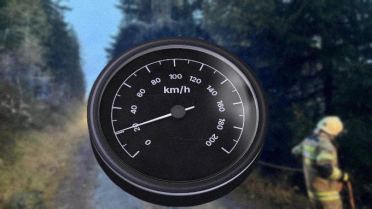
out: 20km/h
